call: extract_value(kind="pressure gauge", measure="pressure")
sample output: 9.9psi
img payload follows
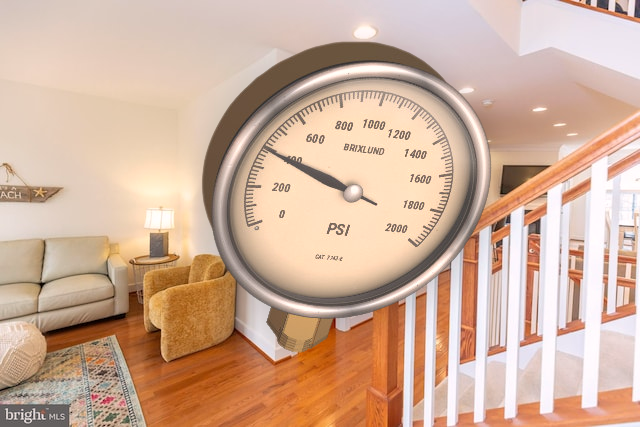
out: 400psi
